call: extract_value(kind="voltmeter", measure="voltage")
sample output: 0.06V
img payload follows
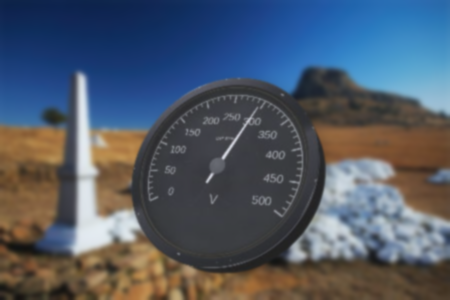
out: 300V
